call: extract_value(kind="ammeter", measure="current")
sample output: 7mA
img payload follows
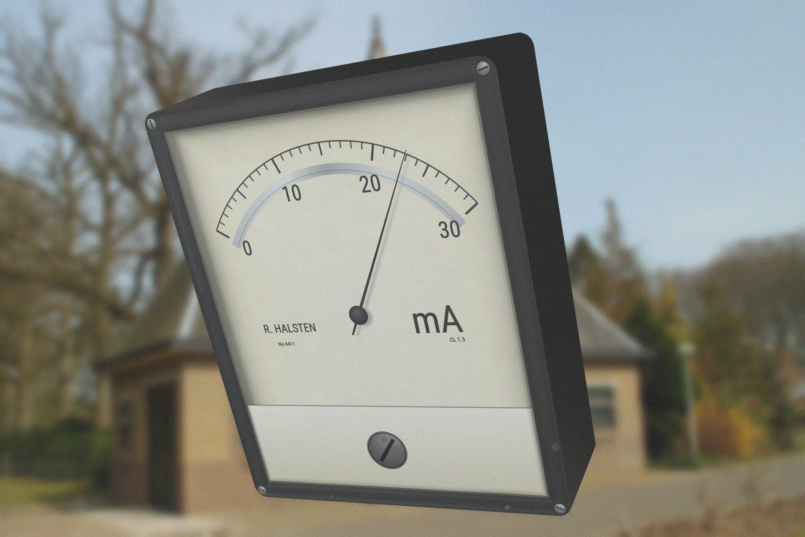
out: 23mA
